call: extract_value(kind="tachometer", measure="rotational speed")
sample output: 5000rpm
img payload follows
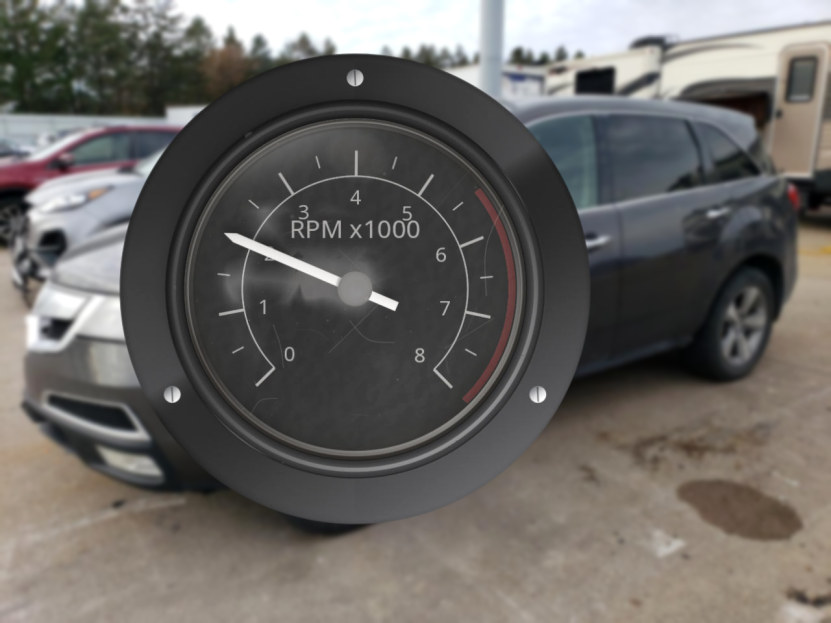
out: 2000rpm
